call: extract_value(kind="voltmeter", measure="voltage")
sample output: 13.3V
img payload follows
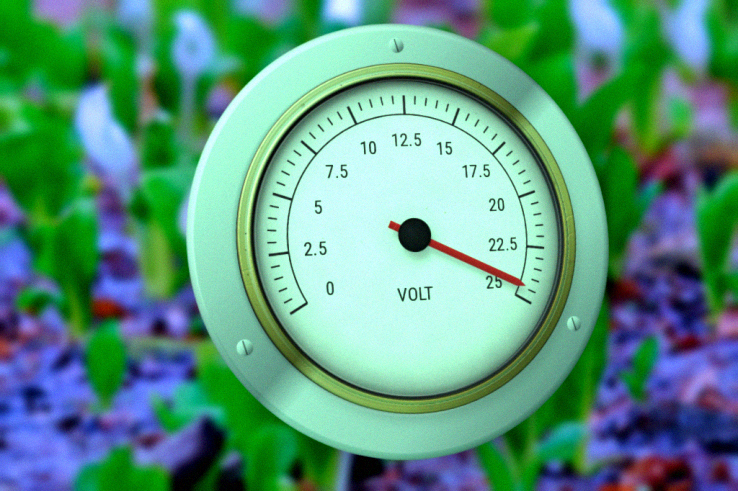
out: 24.5V
